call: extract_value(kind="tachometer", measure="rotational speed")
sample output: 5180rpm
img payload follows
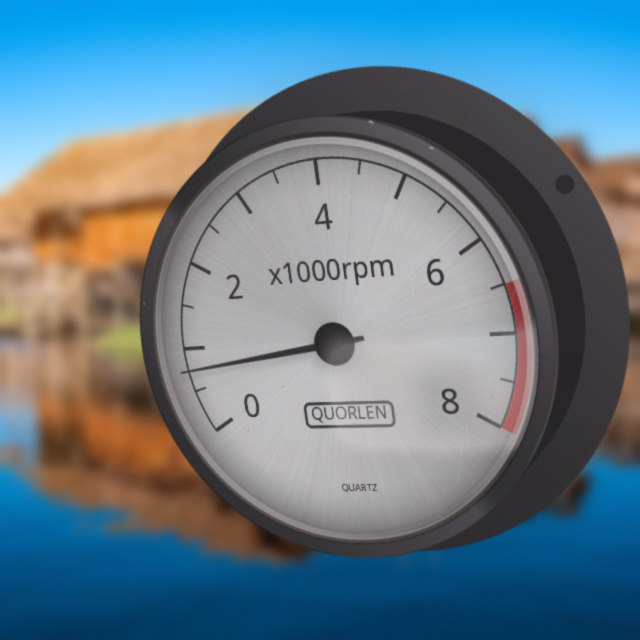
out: 750rpm
